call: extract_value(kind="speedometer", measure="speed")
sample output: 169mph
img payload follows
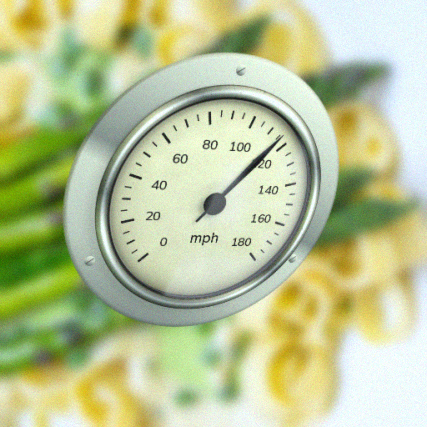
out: 115mph
